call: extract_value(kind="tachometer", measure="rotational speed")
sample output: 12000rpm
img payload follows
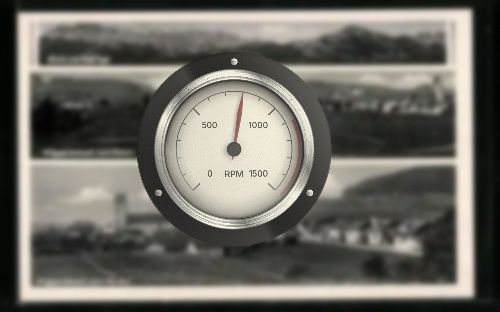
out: 800rpm
